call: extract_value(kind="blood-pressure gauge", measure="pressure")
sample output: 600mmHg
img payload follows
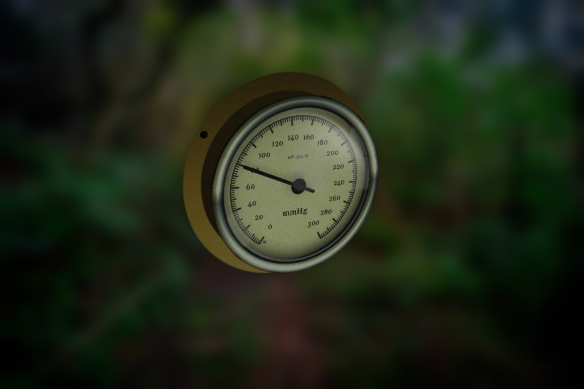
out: 80mmHg
